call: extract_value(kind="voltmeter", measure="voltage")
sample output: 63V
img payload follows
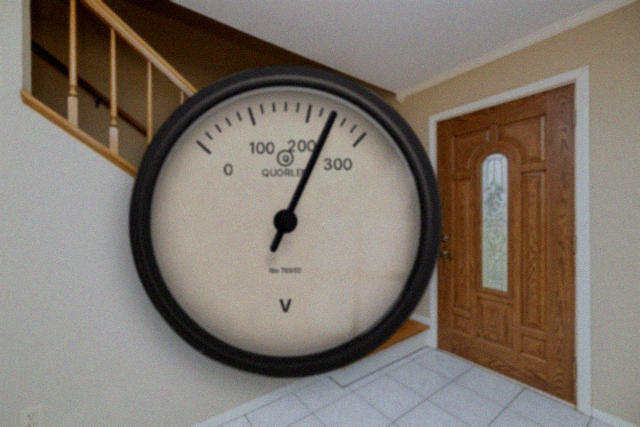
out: 240V
